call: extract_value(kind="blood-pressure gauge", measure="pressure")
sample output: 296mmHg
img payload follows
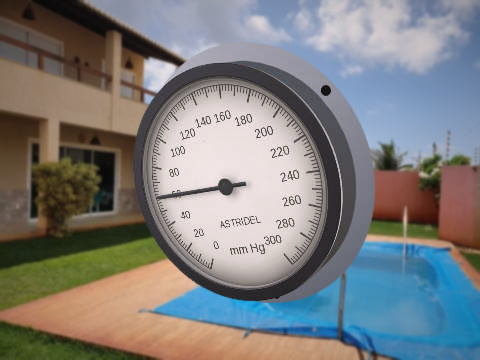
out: 60mmHg
